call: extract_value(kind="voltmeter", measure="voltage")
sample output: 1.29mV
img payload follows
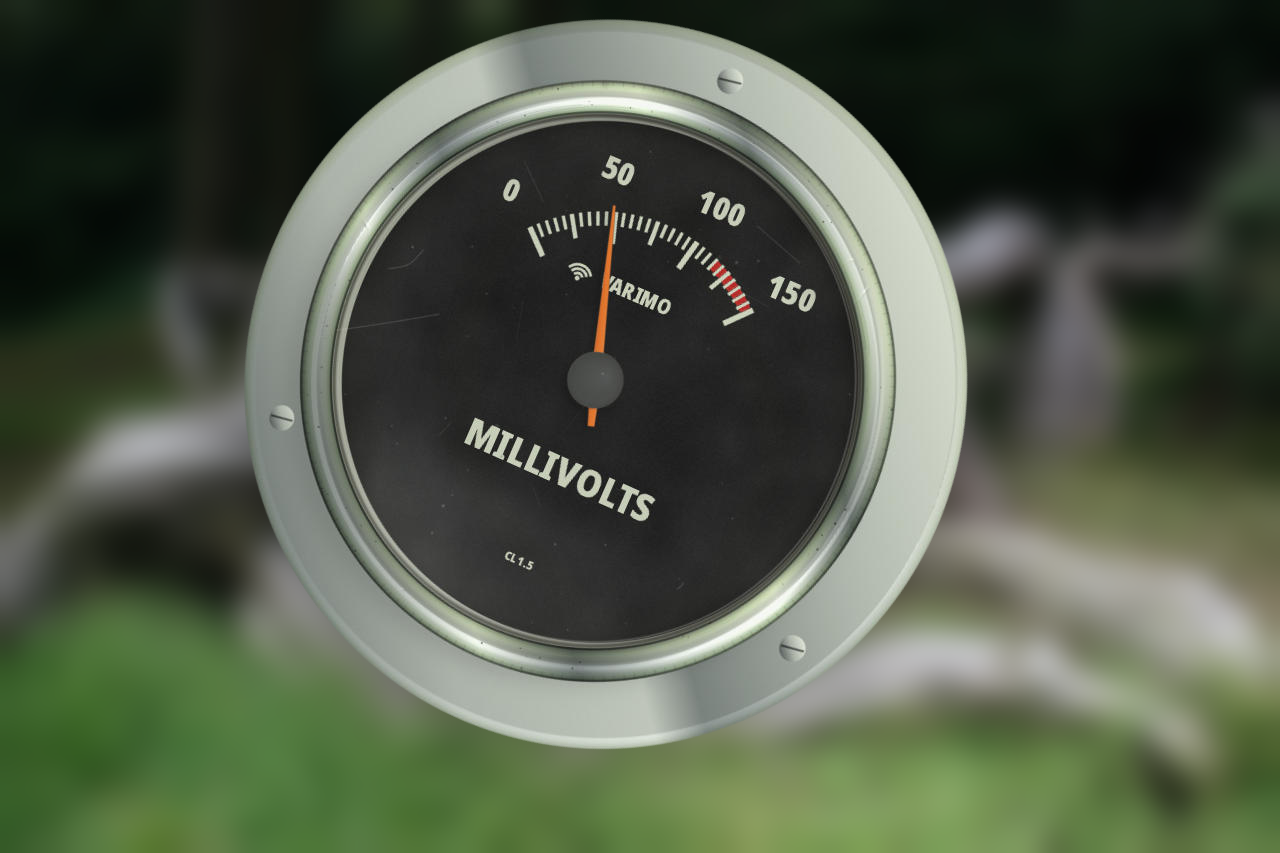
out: 50mV
